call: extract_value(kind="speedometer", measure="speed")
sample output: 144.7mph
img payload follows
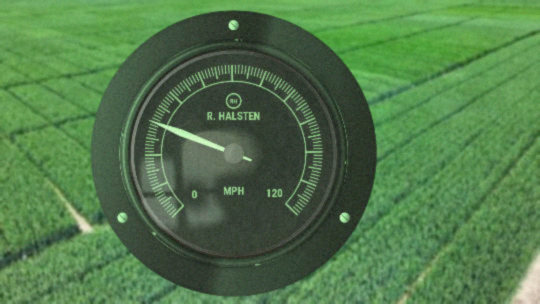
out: 30mph
